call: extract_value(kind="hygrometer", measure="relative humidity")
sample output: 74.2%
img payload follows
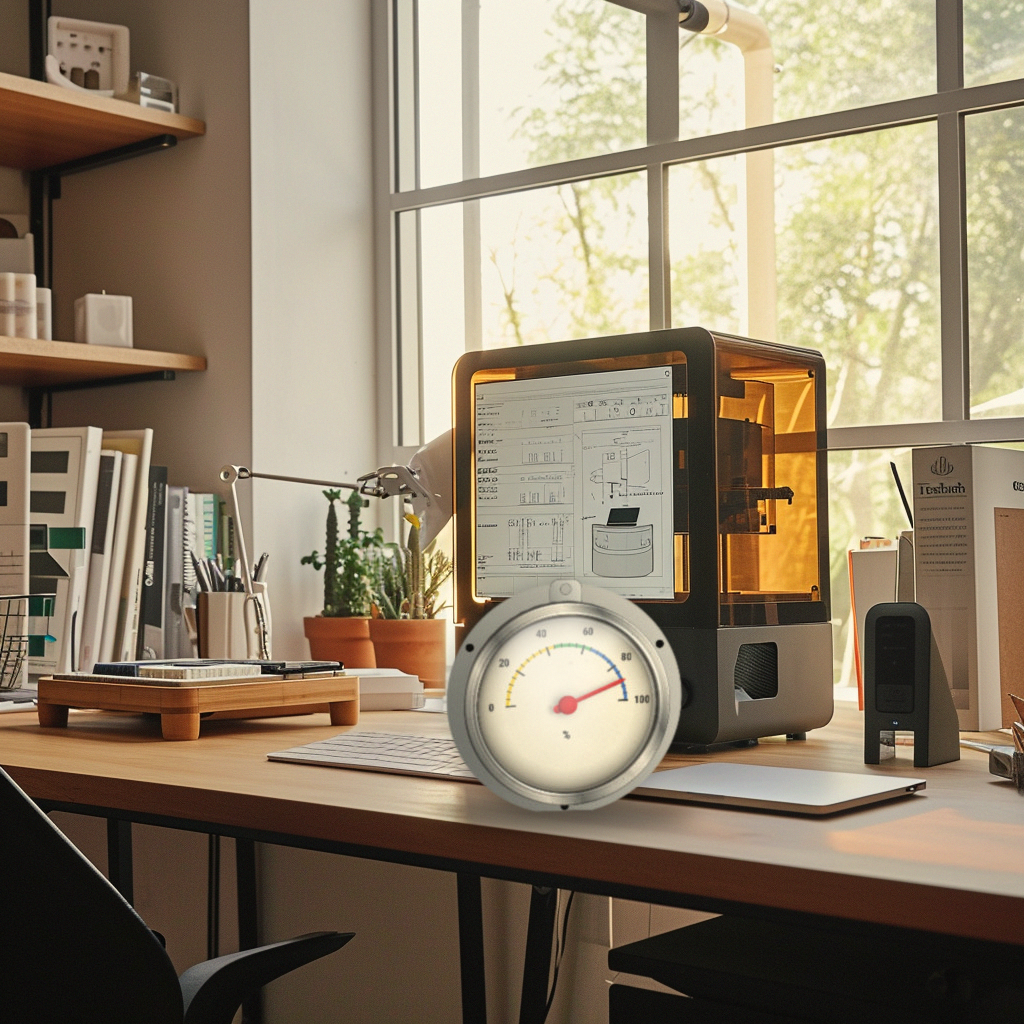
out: 88%
